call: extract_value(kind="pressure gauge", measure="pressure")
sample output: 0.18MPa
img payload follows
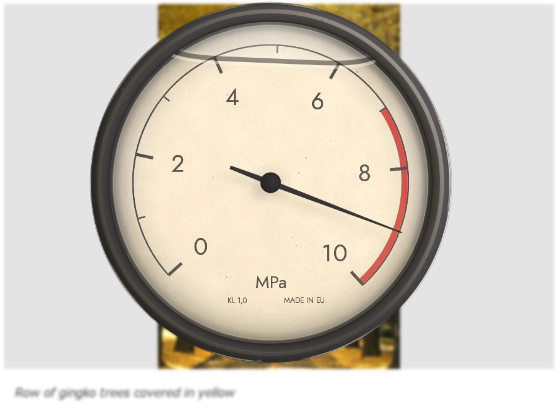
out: 9MPa
